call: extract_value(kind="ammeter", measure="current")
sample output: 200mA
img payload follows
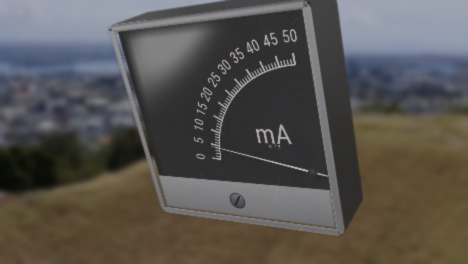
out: 5mA
